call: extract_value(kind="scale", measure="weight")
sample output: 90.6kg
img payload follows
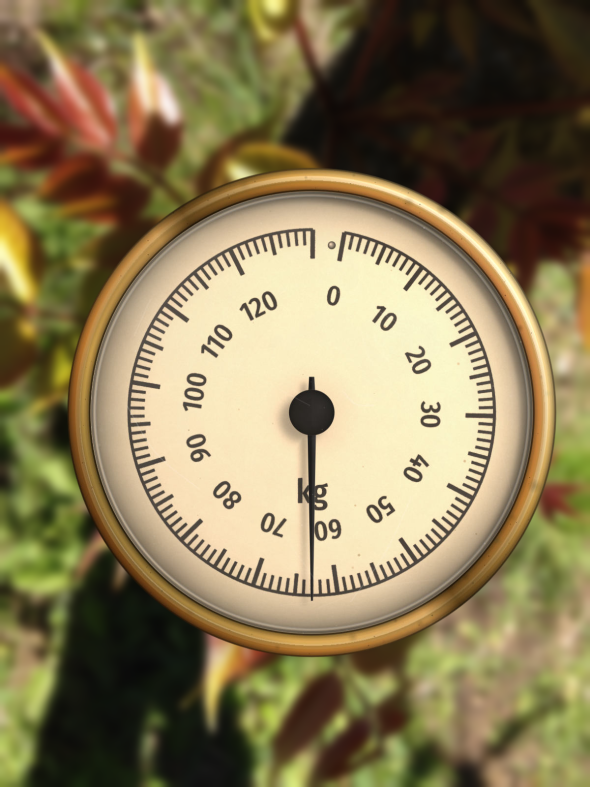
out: 63kg
